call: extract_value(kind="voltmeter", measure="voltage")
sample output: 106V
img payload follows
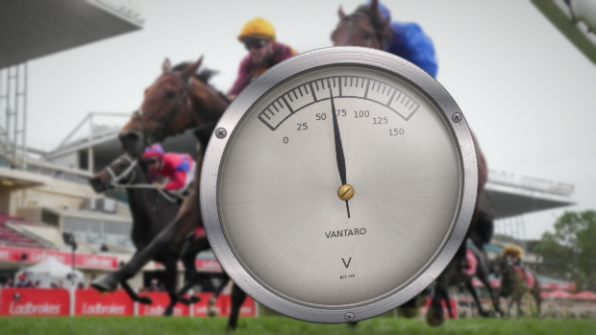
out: 65V
